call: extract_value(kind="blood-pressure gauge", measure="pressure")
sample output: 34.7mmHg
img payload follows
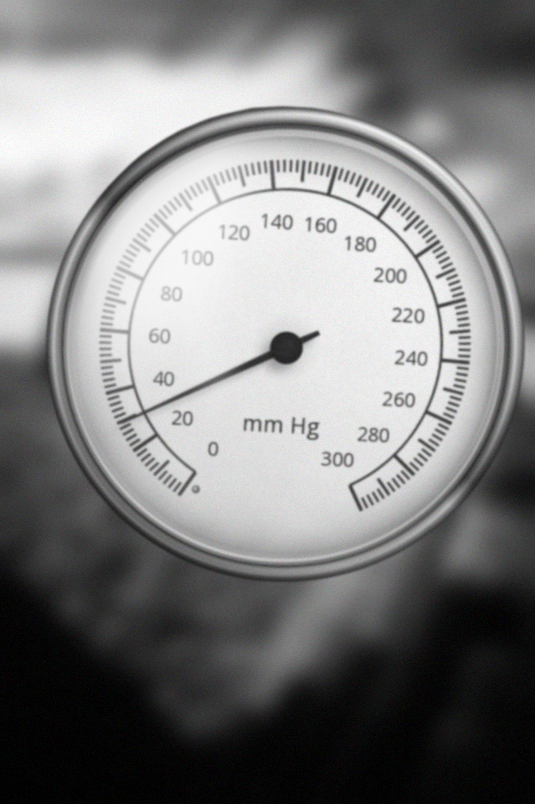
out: 30mmHg
